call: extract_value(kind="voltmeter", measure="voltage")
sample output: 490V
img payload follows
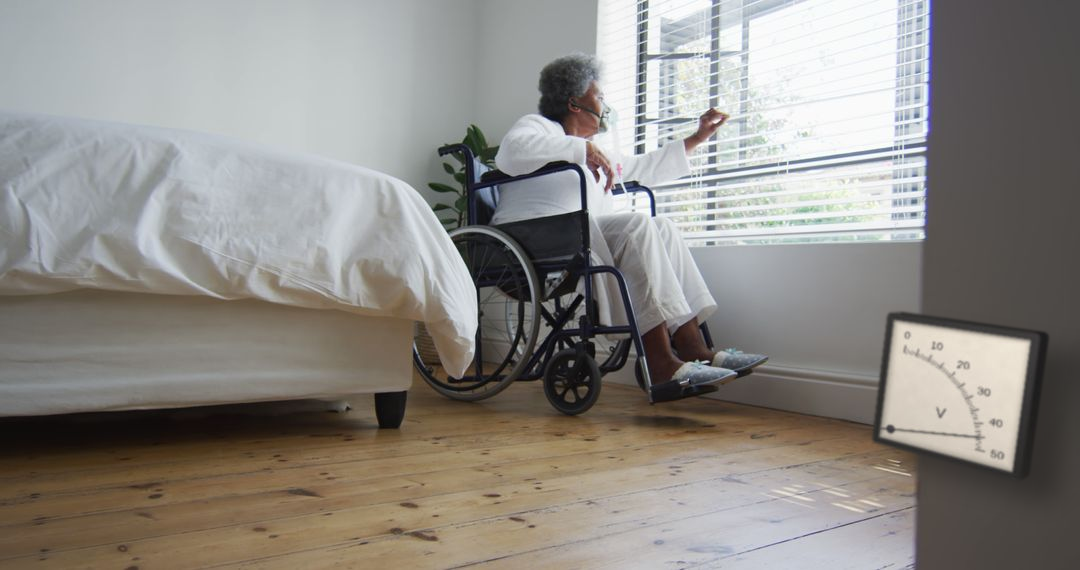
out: 45V
